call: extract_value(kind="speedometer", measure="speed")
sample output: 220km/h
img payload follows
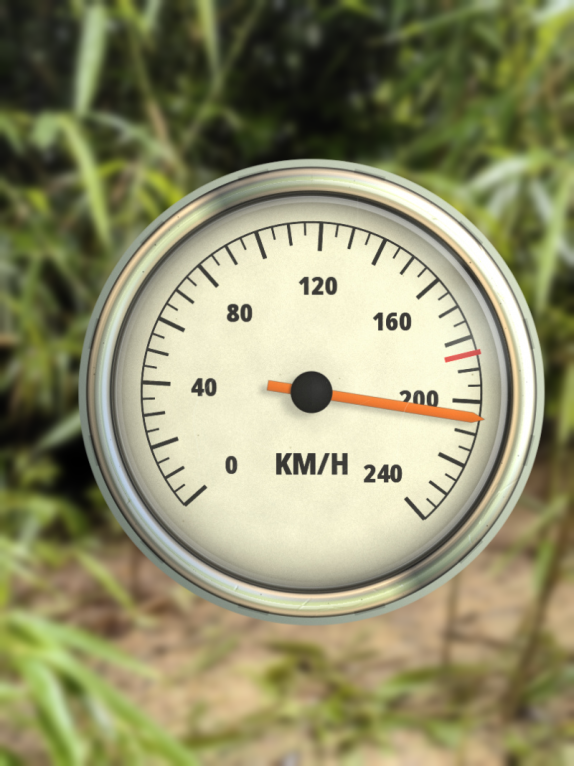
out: 205km/h
